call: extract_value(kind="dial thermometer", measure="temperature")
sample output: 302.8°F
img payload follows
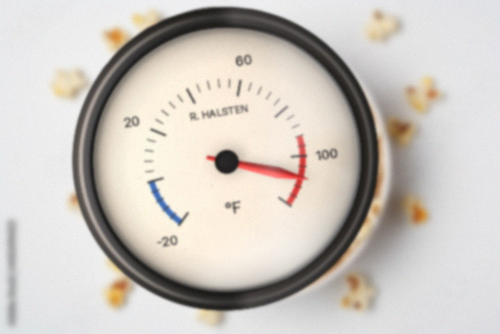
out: 108°F
